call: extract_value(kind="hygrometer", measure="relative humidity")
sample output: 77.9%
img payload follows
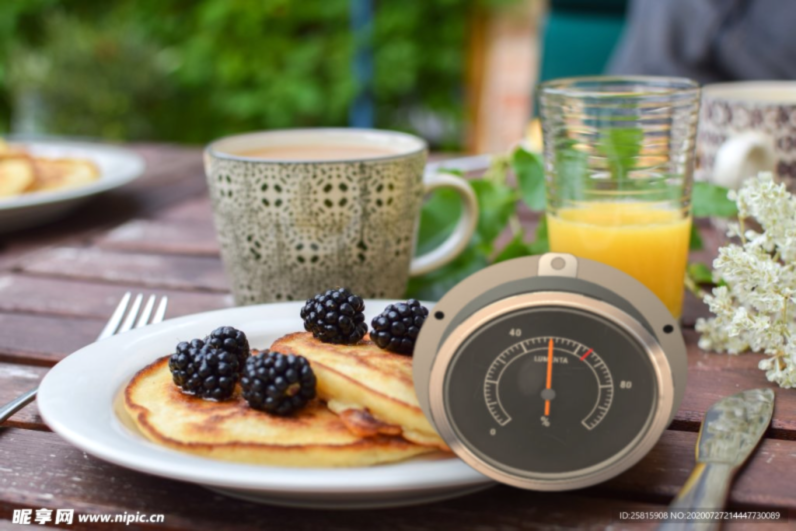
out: 50%
